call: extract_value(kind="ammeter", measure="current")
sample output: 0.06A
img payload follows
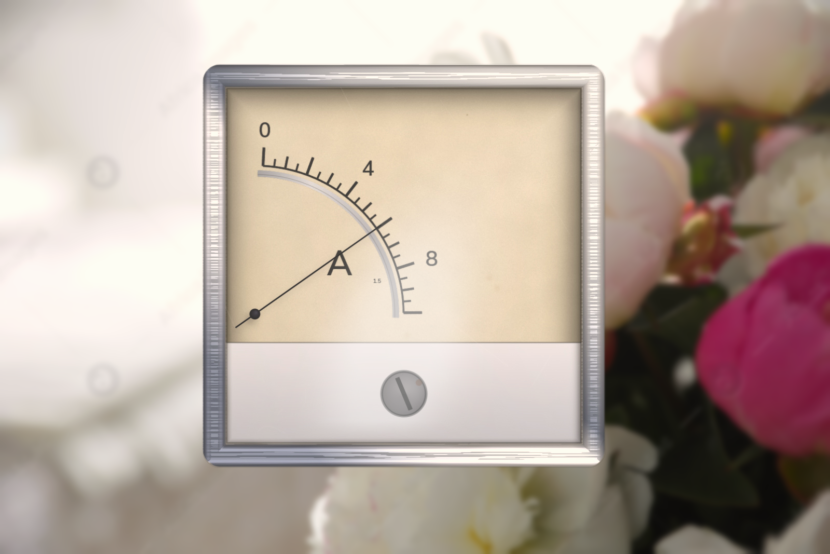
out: 6A
